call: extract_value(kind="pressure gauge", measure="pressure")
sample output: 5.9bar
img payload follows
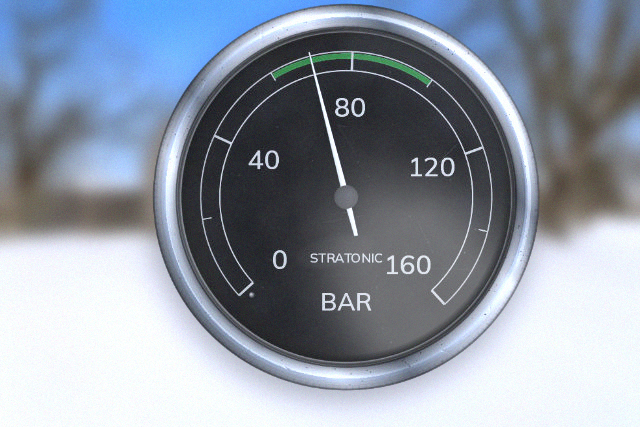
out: 70bar
